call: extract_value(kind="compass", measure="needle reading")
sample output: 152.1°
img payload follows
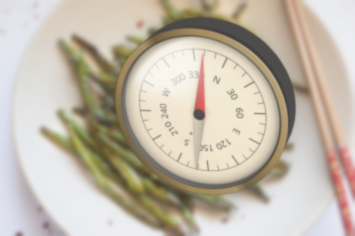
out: 340°
